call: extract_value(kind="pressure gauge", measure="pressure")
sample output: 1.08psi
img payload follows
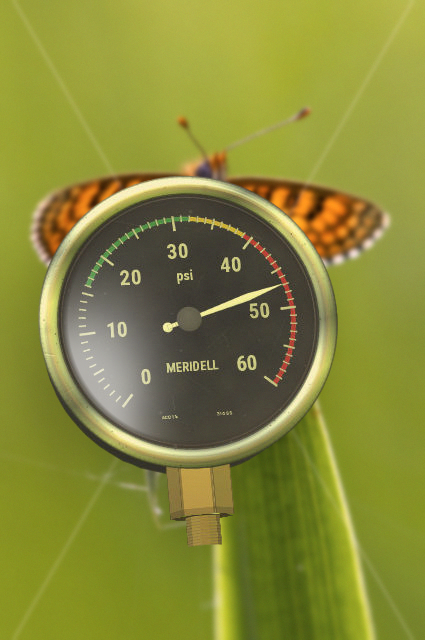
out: 47psi
